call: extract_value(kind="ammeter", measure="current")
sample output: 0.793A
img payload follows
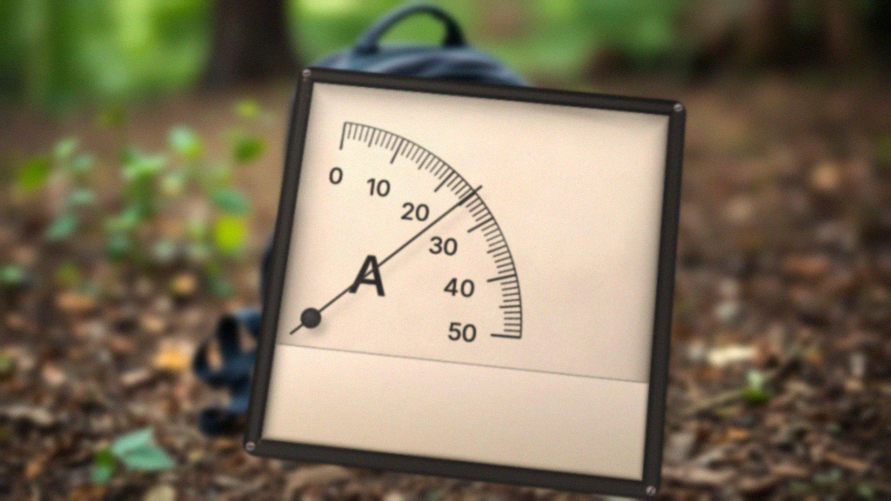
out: 25A
